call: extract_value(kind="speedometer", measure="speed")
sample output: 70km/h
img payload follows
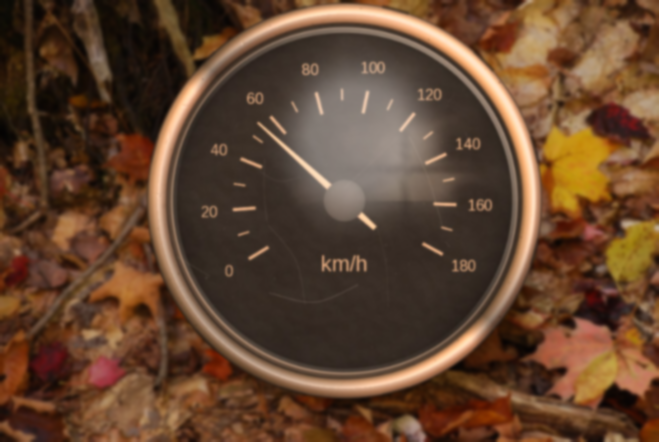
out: 55km/h
